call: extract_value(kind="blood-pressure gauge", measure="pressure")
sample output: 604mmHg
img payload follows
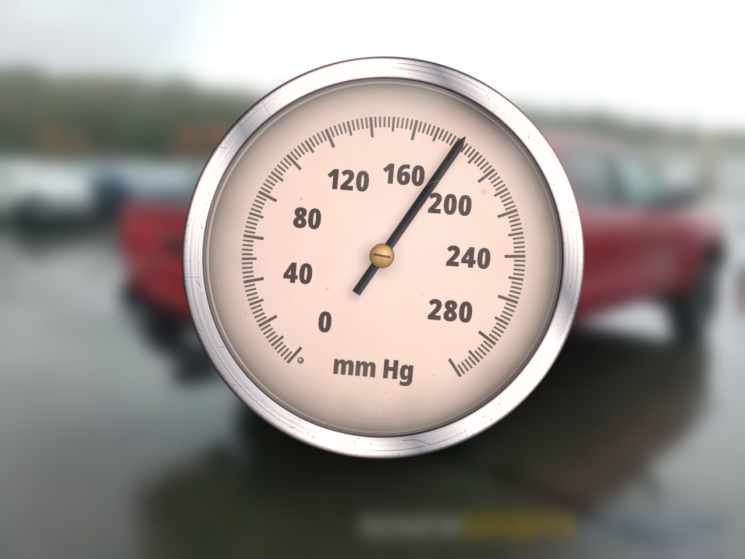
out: 182mmHg
